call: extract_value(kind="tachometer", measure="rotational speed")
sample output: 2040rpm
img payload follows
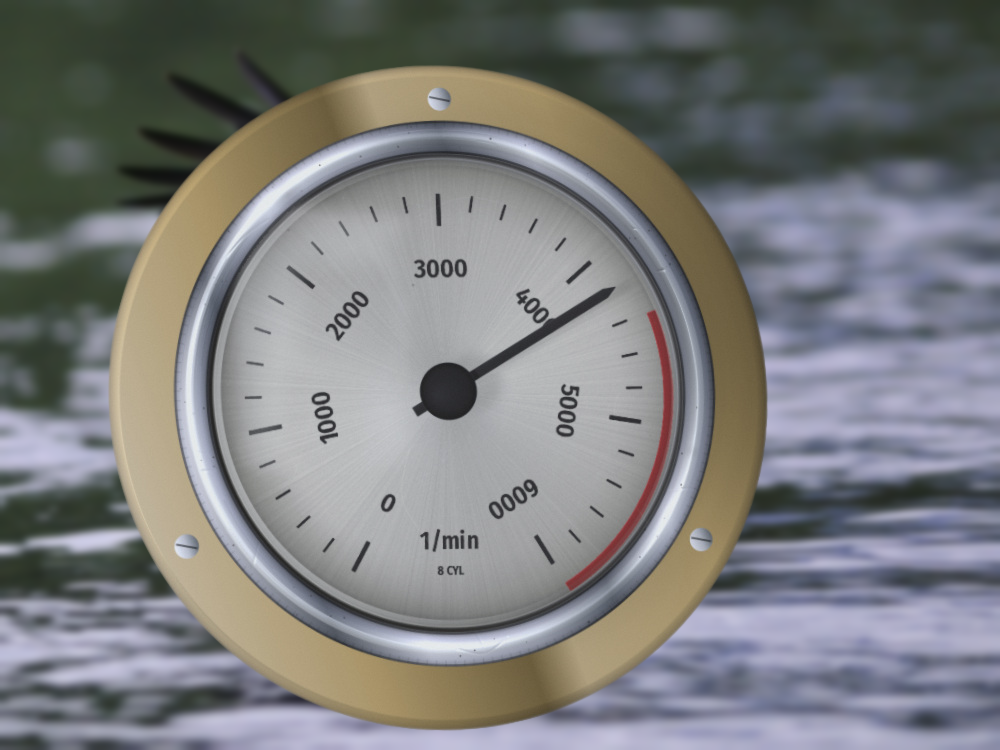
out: 4200rpm
